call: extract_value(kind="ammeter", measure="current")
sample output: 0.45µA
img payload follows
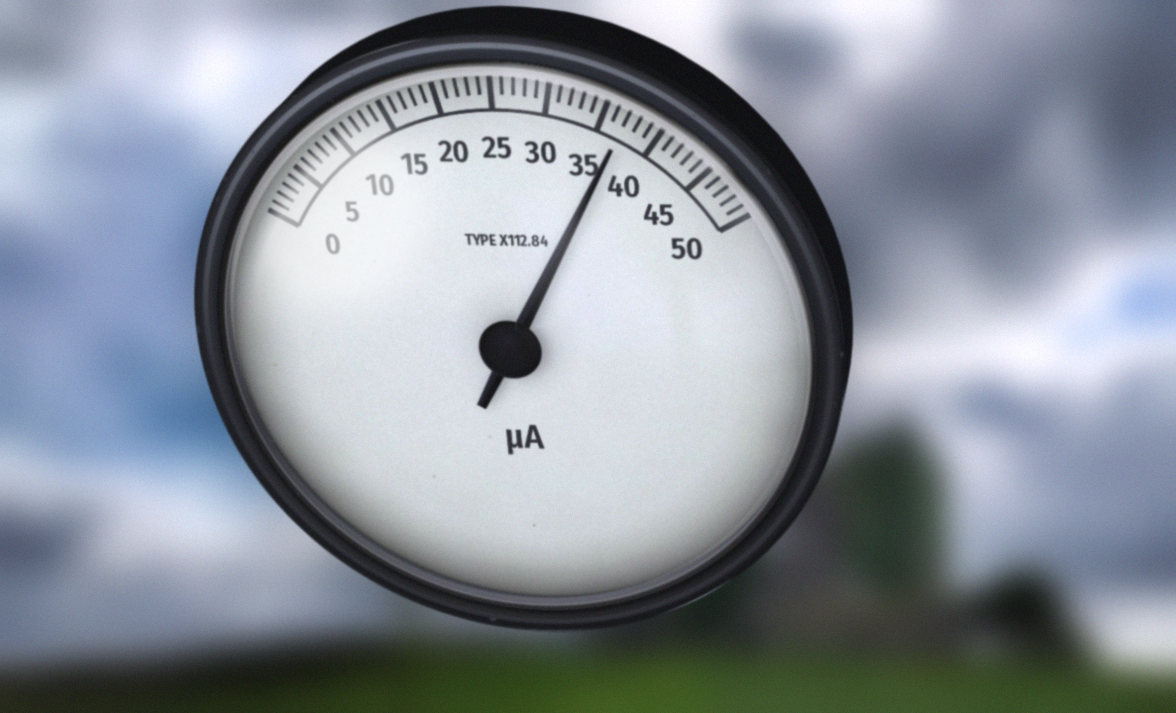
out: 37µA
